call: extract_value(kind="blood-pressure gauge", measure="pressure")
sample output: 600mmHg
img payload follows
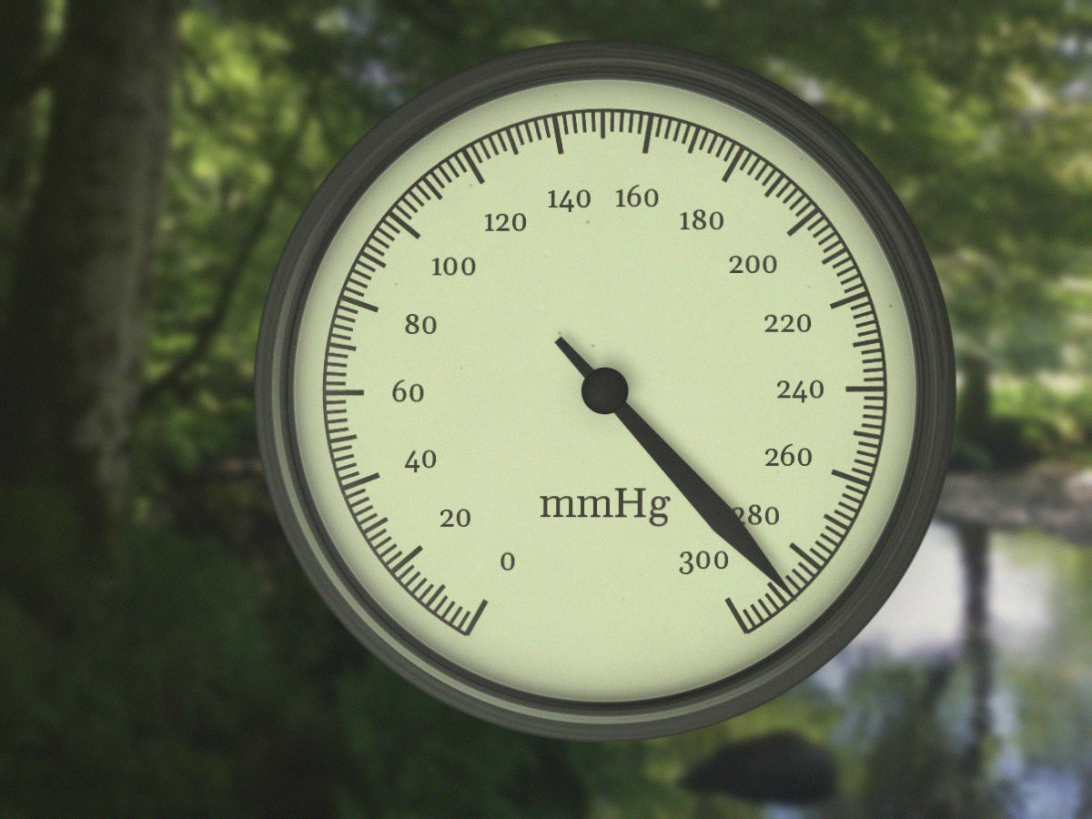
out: 288mmHg
